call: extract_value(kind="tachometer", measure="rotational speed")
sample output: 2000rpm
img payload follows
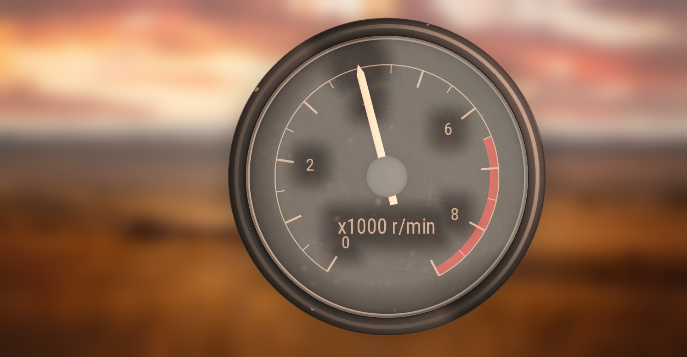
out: 4000rpm
